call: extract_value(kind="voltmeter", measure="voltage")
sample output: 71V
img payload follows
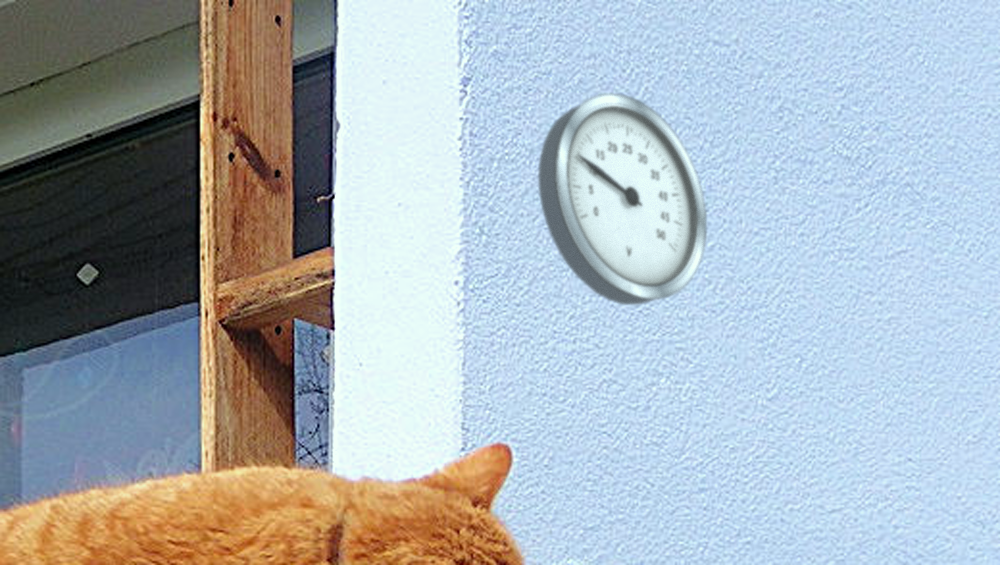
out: 10V
